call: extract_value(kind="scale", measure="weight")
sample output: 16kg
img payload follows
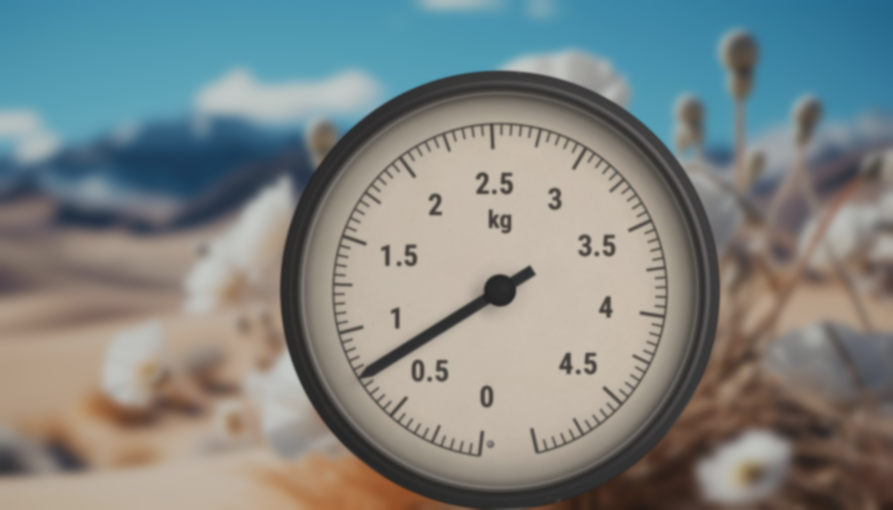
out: 0.75kg
